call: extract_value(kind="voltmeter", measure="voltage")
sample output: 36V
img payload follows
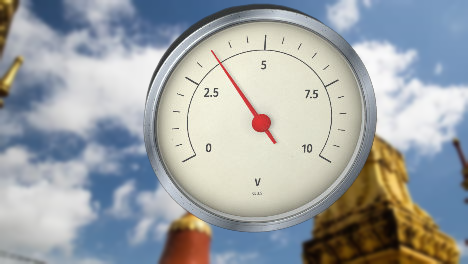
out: 3.5V
